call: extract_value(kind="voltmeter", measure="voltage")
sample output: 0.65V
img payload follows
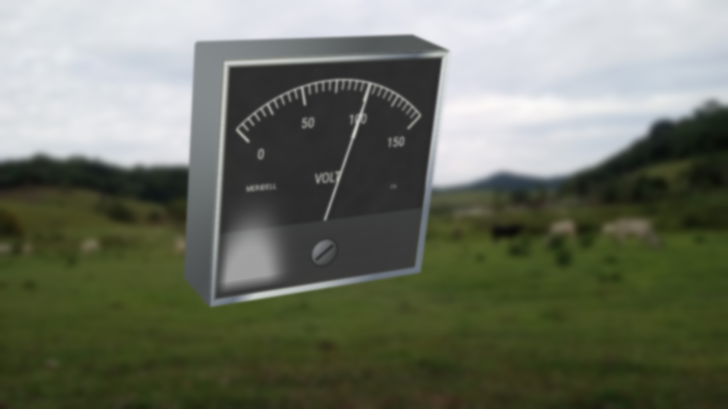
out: 100V
